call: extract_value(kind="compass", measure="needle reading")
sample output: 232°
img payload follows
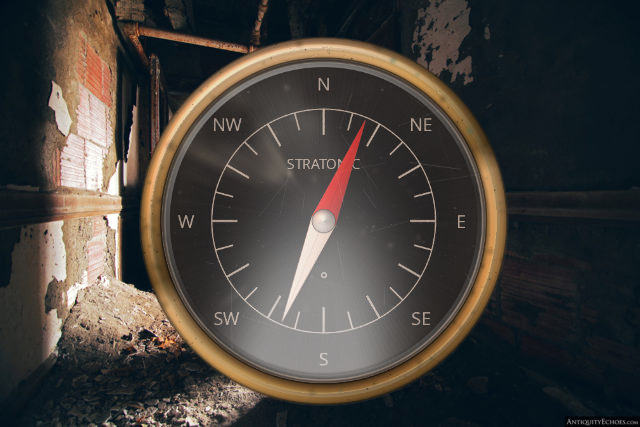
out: 22.5°
